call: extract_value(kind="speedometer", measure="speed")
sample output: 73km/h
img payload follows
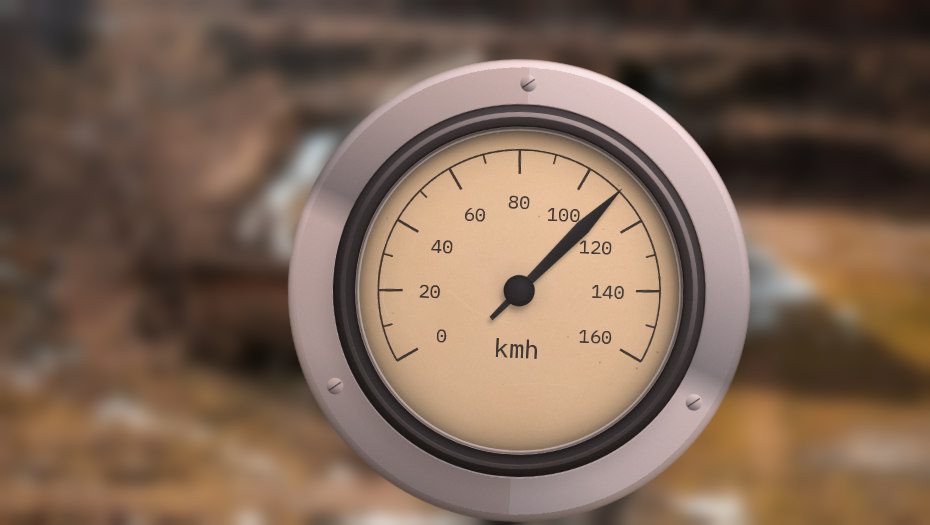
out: 110km/h
